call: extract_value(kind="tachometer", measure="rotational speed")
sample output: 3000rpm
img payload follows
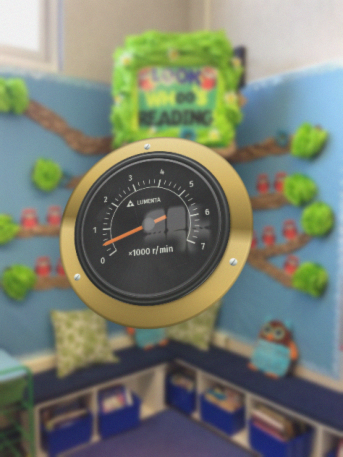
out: 400rpm
